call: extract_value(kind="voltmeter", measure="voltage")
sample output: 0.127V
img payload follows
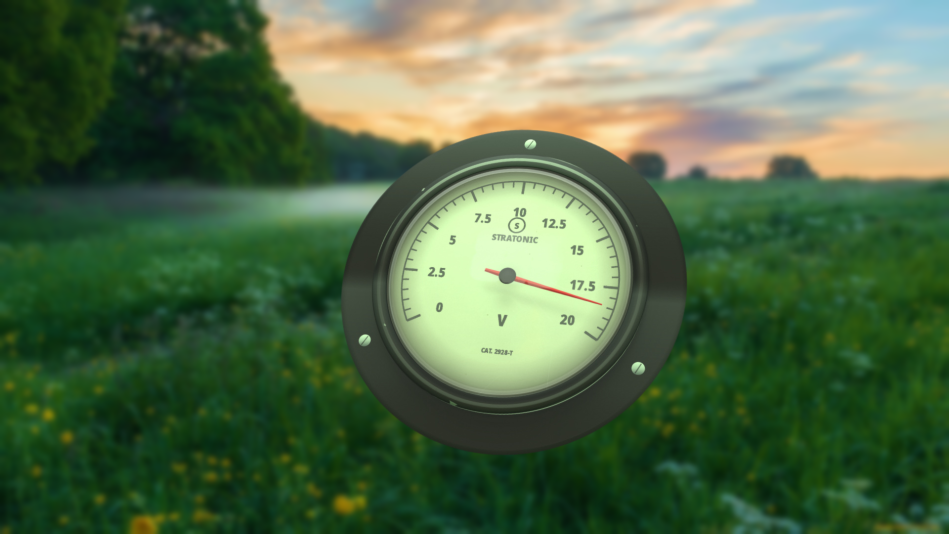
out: 18.5V
